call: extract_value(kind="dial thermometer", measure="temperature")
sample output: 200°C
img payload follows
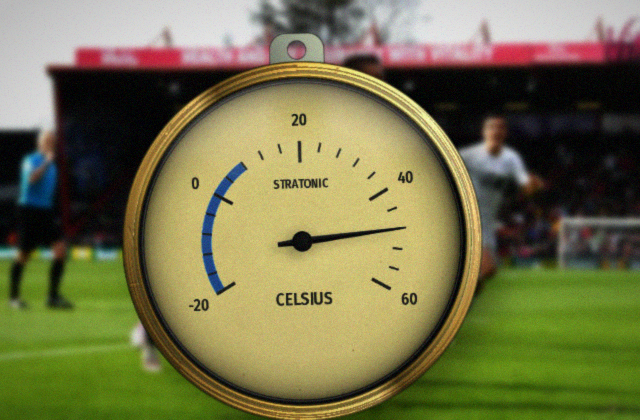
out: 48°C
